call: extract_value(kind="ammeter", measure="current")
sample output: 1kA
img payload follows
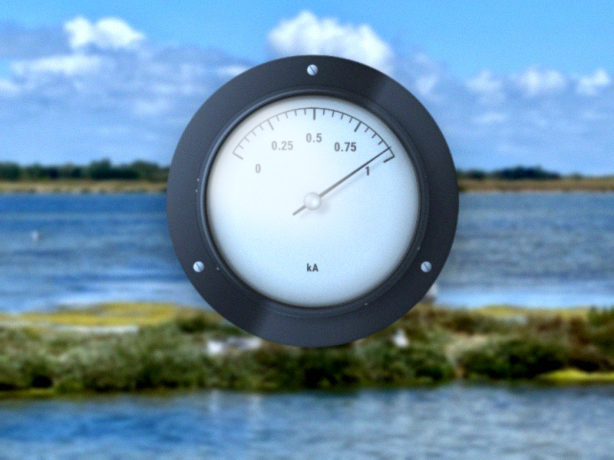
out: 0.95kA
